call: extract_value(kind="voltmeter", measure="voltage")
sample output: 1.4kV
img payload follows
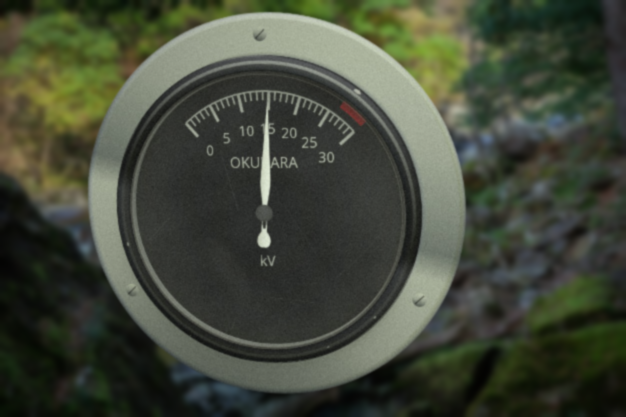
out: 15kV
